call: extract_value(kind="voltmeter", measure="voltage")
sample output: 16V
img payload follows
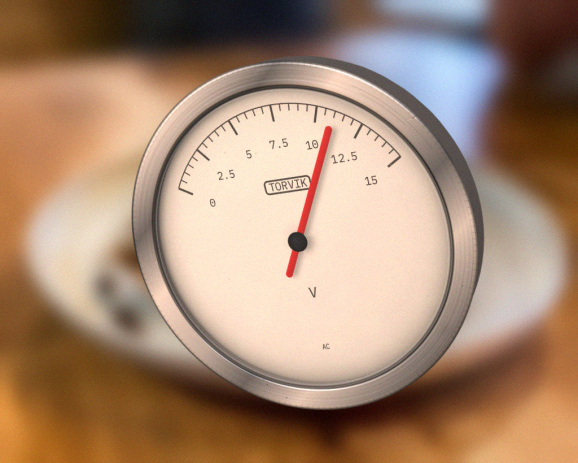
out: 11V
